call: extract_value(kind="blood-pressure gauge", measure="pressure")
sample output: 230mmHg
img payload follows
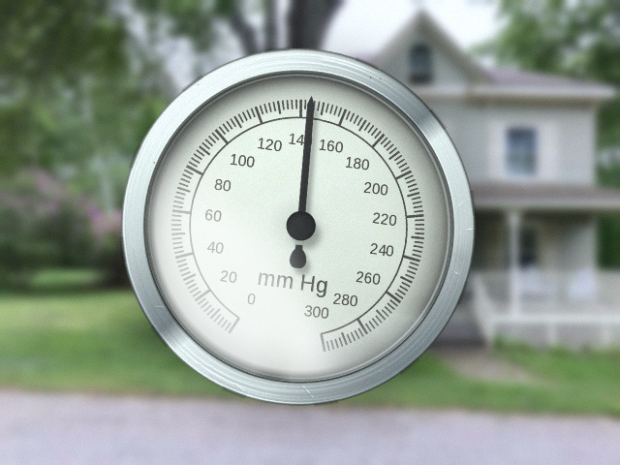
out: 144mmHg
